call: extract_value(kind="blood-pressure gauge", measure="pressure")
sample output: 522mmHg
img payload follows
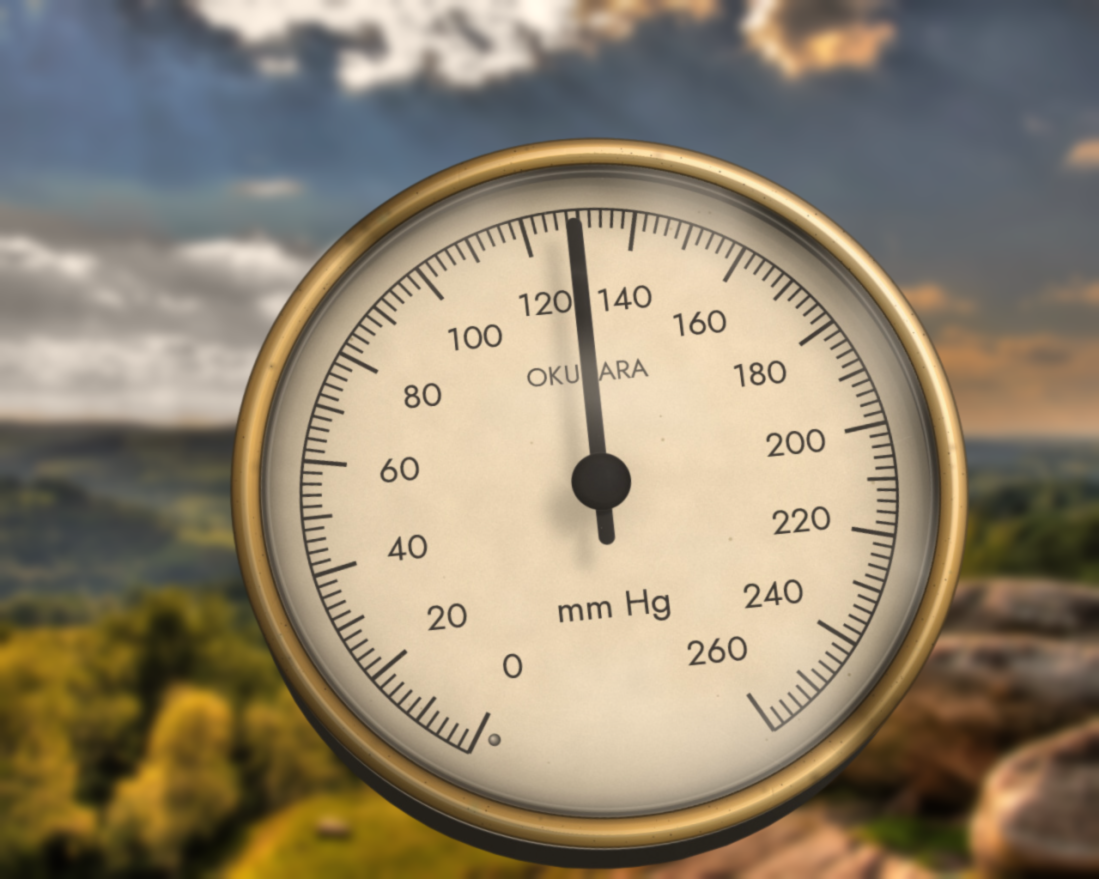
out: 129mmHg
